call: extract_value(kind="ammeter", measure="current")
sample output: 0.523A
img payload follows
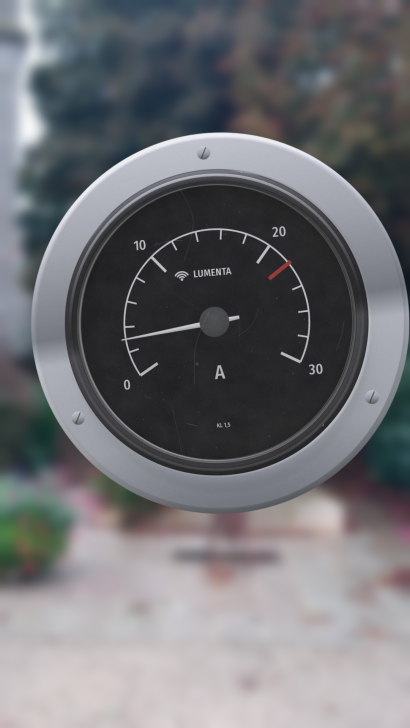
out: 3A
